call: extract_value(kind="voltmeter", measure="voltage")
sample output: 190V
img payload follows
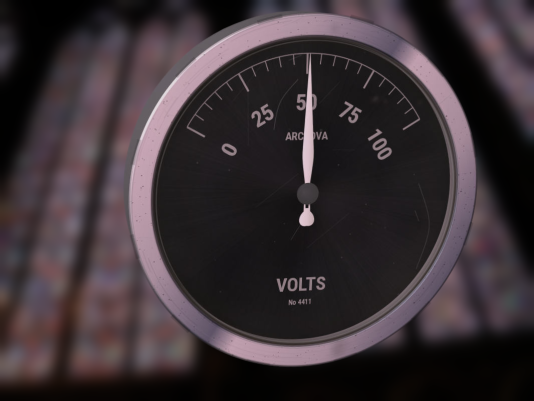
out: 50V
